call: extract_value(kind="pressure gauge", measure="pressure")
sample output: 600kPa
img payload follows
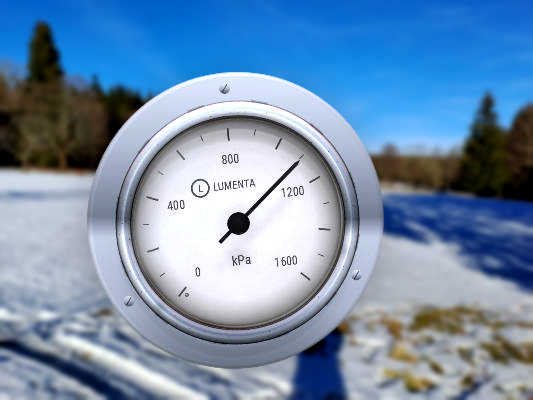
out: 1100kPa
